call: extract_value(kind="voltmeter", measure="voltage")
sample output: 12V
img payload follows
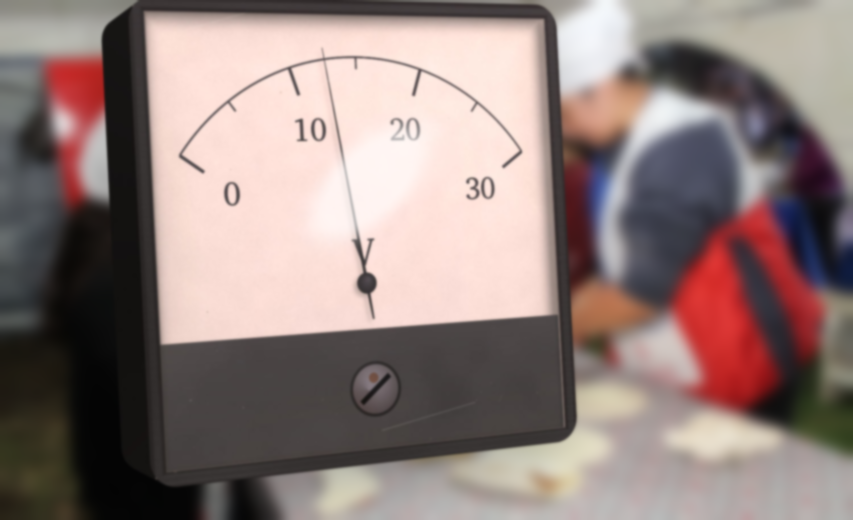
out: 12.5V
